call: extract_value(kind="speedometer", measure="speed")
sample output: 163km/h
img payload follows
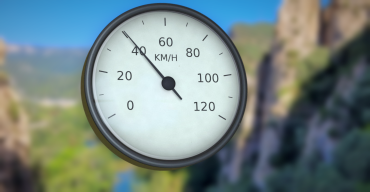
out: 40km/h
